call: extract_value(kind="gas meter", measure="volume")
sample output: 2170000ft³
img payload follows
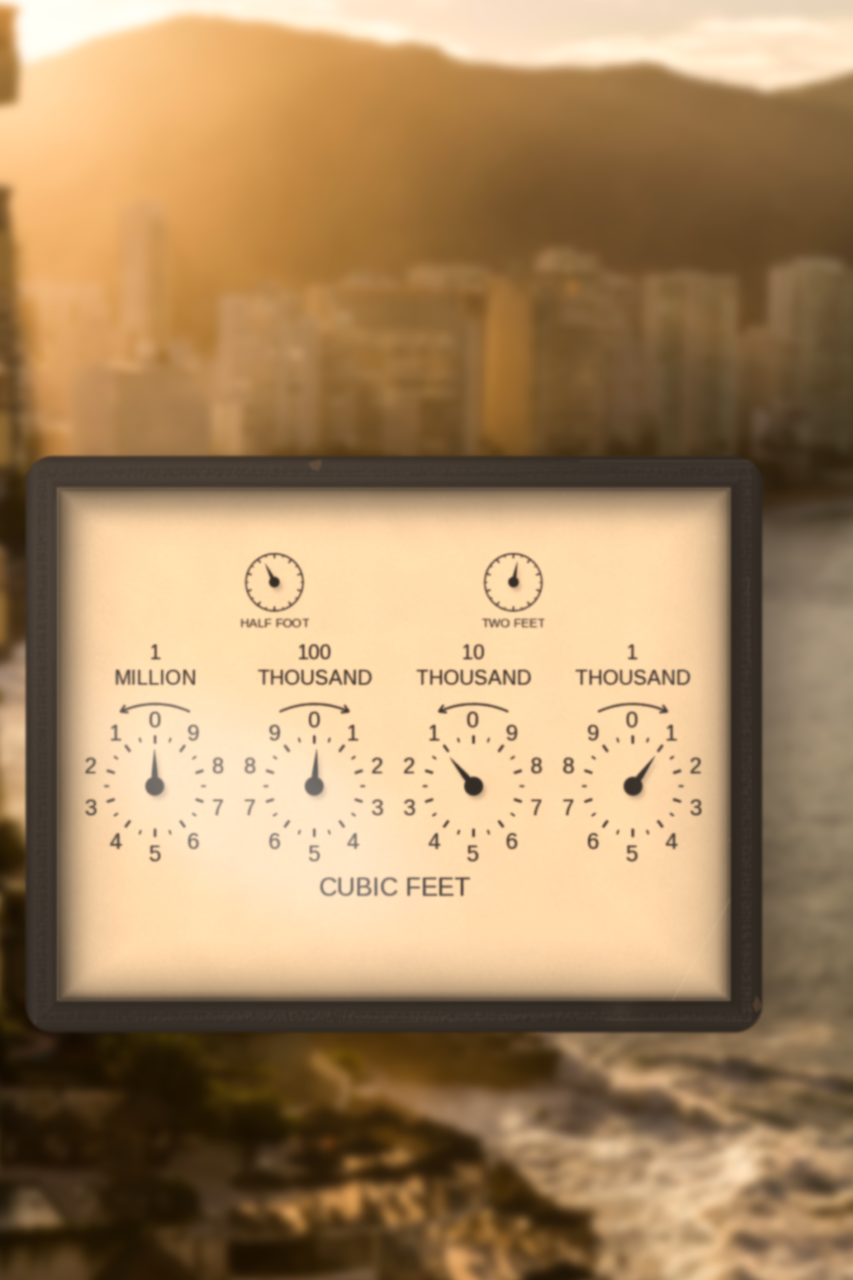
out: 1100ft³
